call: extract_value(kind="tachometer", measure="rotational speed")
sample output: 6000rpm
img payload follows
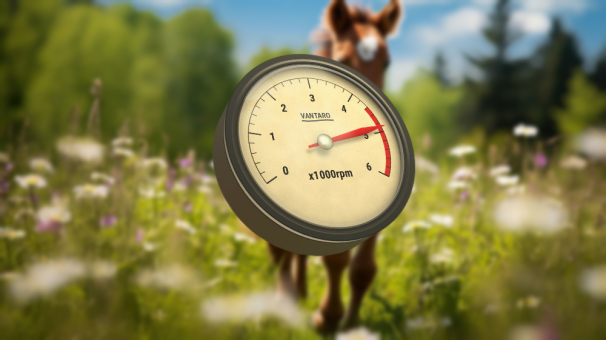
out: 4900rpm
